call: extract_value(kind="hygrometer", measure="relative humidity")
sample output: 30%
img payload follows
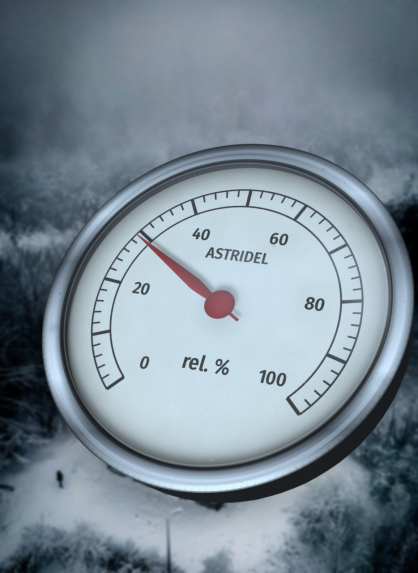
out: 29%
